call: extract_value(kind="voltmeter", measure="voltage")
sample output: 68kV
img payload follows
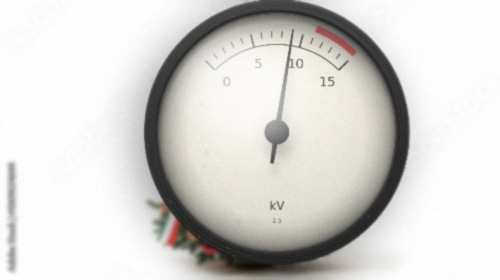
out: 9kV
